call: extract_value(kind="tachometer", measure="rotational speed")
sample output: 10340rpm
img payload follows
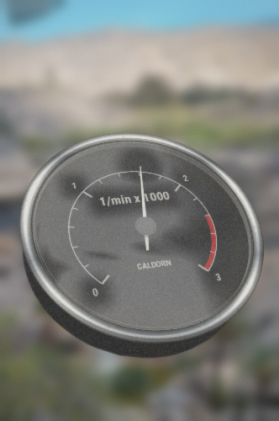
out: 1600rpm
